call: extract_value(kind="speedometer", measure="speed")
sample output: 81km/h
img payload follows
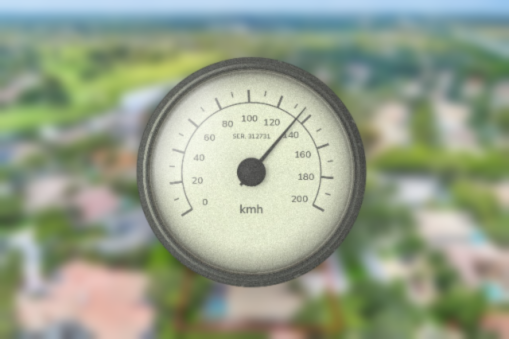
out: 135km/h
